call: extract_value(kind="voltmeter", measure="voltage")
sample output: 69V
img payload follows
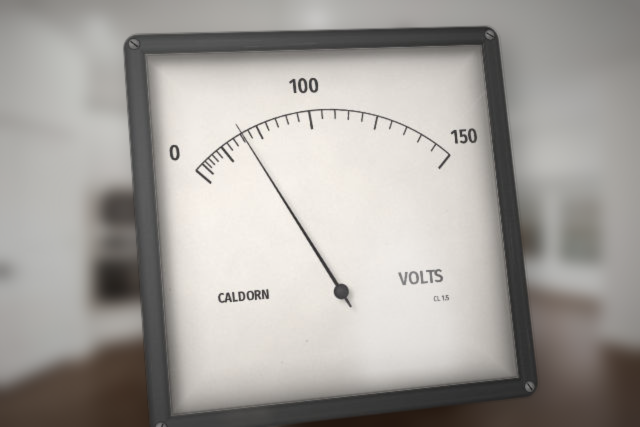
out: 65V
